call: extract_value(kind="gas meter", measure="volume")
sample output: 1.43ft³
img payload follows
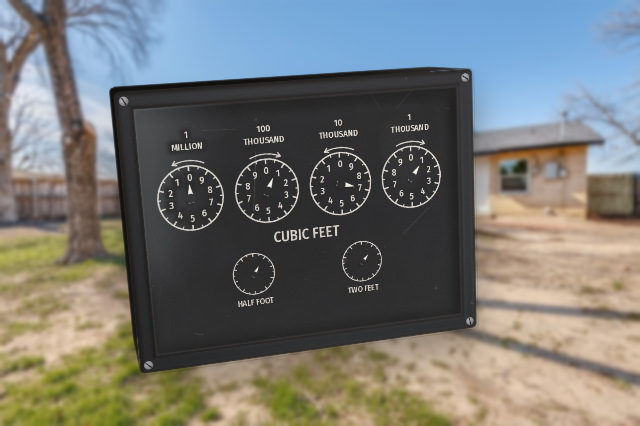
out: 7100ft³
